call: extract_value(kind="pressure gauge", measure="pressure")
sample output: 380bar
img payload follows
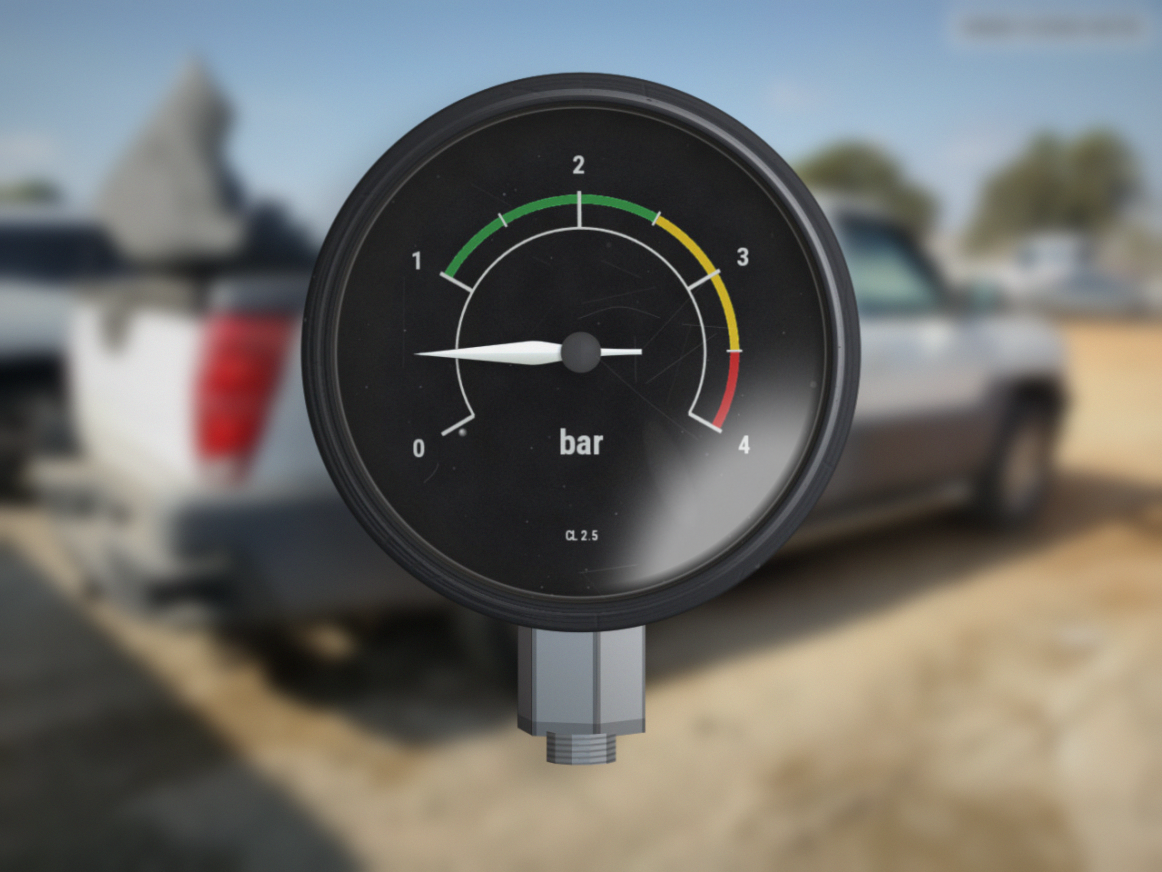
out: 0.5bar
